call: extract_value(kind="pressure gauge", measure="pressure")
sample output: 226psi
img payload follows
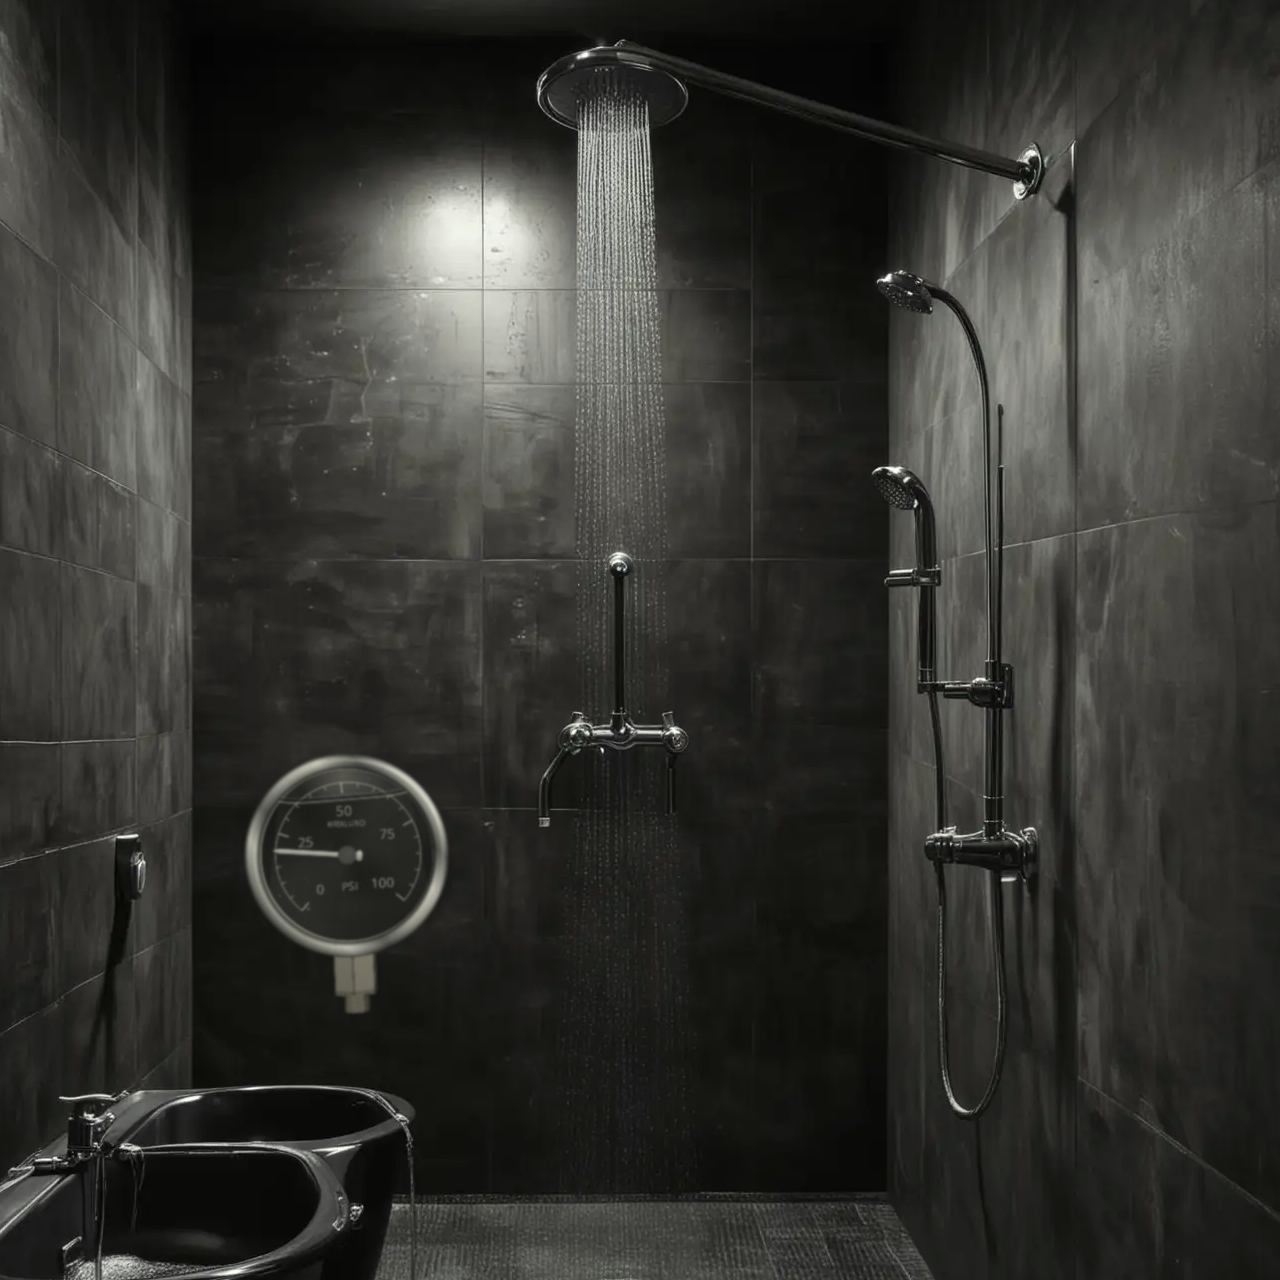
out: 20psi
